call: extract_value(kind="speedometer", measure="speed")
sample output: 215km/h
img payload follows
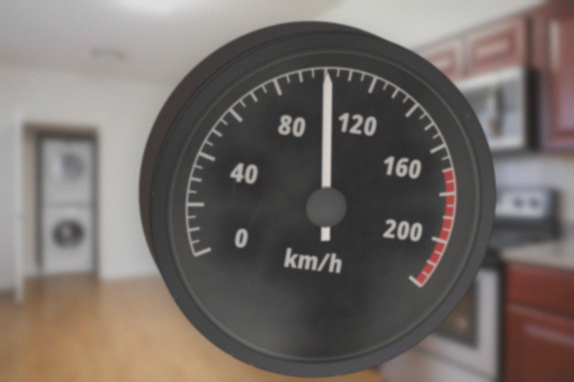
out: 100km/h
